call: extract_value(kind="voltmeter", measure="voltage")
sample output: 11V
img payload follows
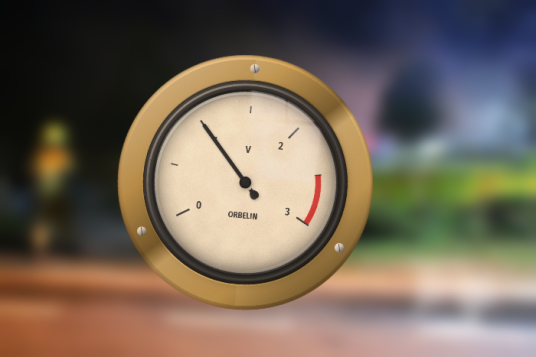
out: 1V
